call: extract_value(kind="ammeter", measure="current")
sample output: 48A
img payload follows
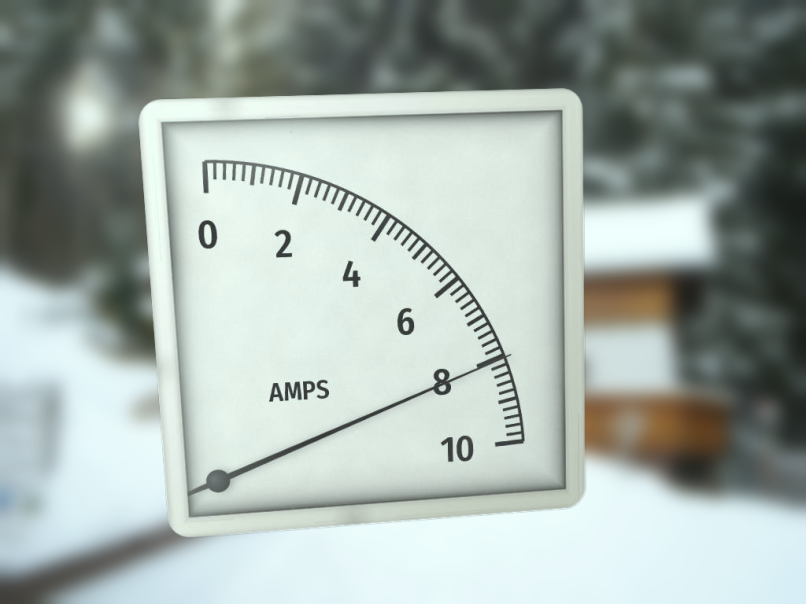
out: 8A
